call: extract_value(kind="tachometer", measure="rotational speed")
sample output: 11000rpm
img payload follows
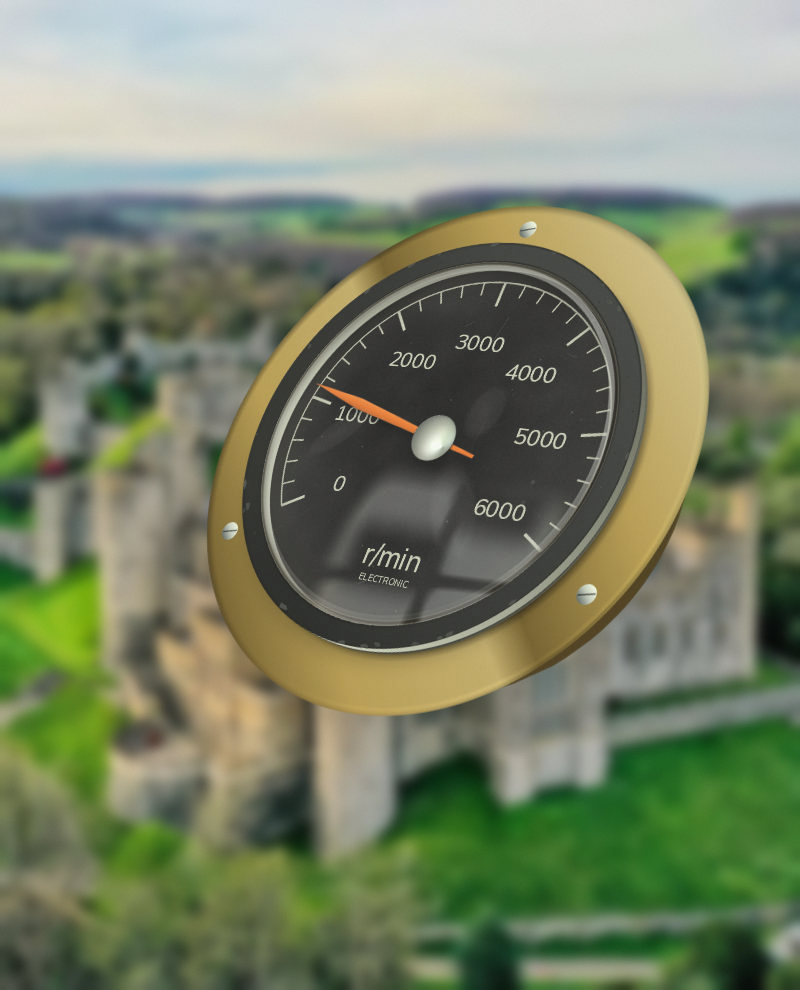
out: 1100rpm
